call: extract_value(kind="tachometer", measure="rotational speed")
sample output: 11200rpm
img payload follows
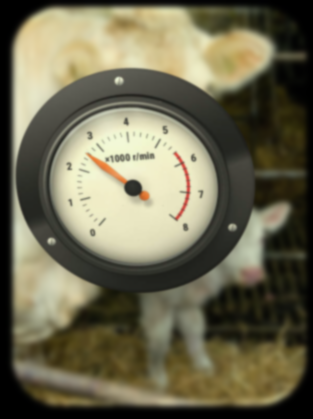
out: 2600rpm
